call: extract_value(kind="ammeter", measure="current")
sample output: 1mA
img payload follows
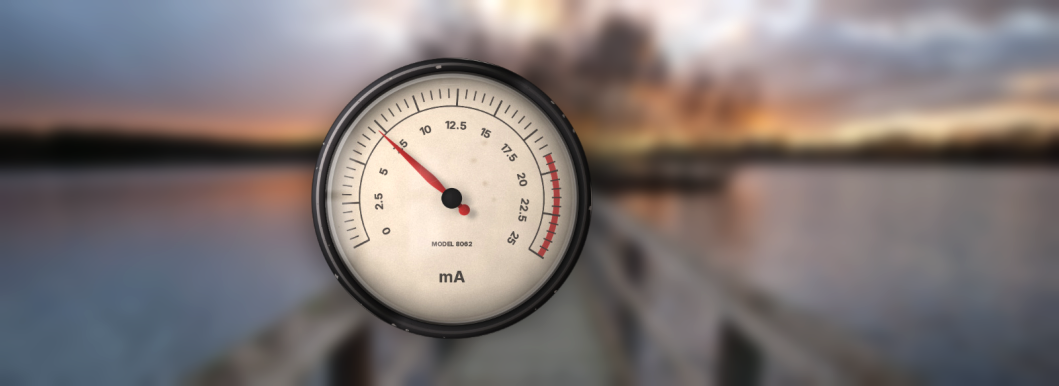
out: 7.25mA
